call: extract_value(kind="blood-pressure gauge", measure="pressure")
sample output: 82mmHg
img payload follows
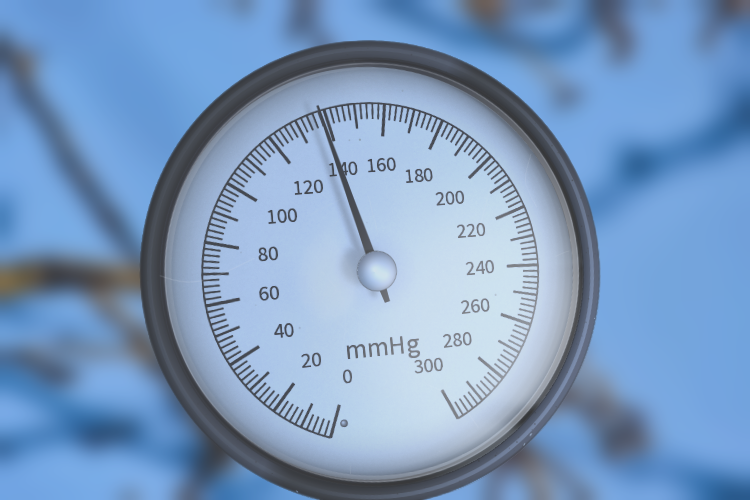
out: 138mmHg
